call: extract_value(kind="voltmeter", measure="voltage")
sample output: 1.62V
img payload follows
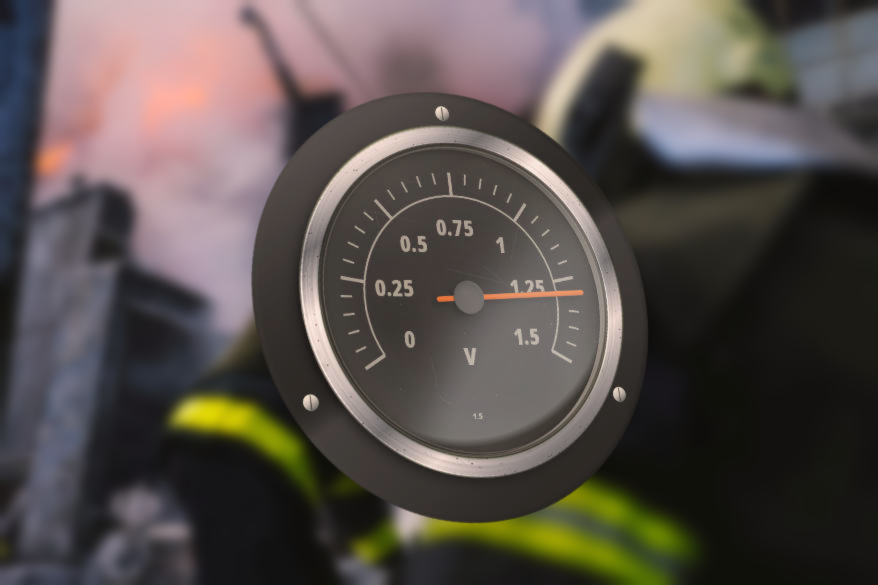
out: 1.3V
